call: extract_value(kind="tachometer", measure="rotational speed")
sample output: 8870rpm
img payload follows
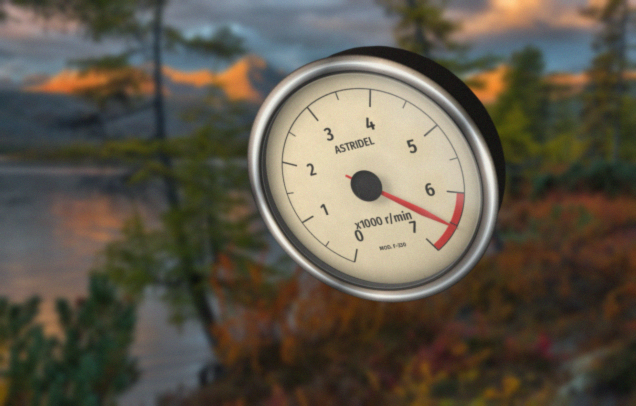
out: 6500rpm
